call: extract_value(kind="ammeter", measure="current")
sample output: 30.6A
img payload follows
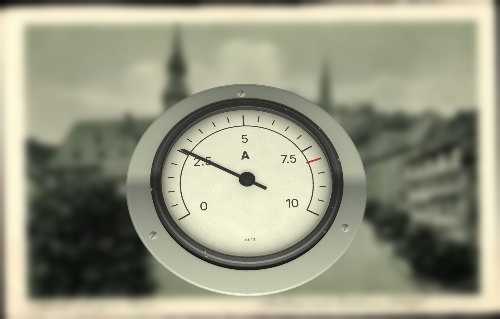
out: 2.5A
